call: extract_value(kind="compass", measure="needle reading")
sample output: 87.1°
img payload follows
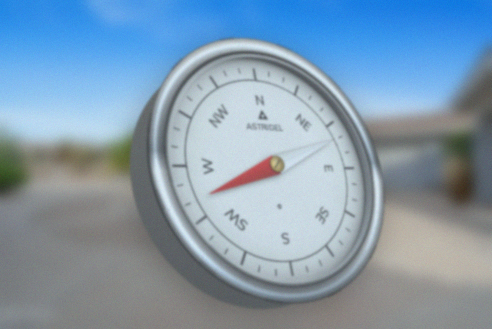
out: 250°
